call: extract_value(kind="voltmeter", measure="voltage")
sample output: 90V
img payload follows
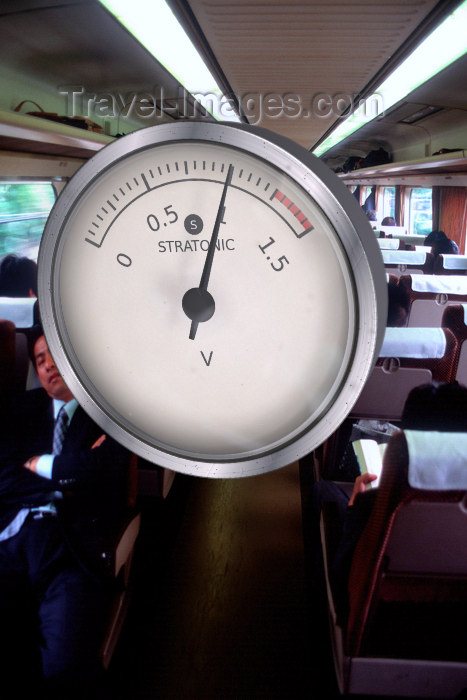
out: 1V
